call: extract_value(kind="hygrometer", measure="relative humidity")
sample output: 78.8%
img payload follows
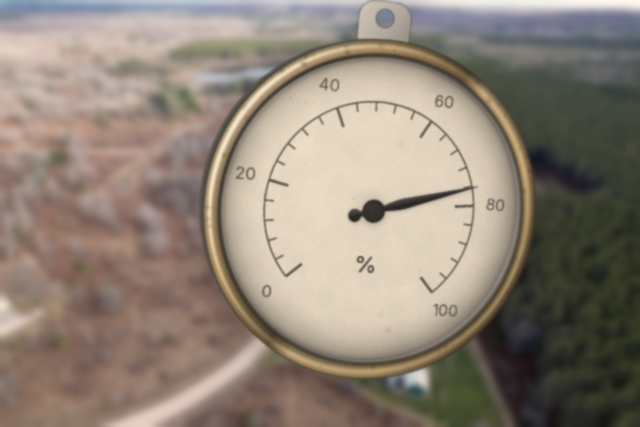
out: 76%
